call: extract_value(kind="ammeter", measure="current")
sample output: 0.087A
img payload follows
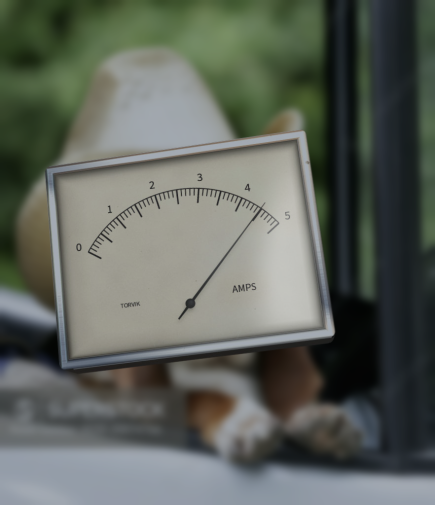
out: 4.5A
